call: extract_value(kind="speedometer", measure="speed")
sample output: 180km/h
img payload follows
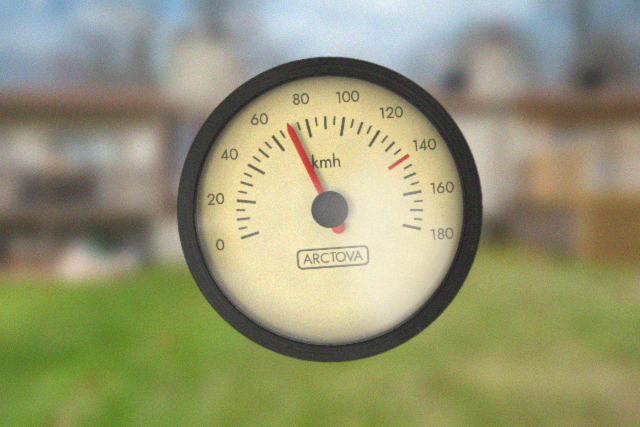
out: 70km/h
